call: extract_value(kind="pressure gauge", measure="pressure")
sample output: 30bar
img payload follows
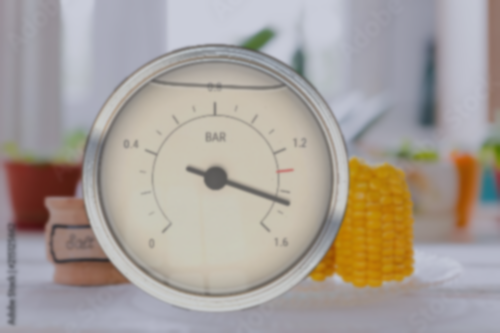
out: 1.45bar
